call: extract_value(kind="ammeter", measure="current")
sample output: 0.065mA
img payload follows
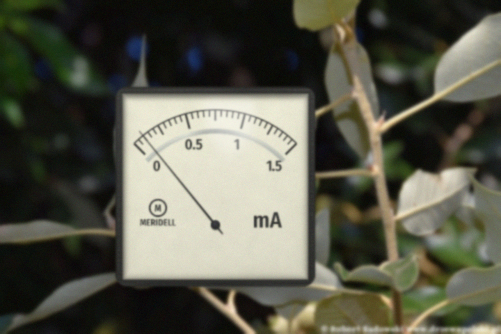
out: 0.1mA
